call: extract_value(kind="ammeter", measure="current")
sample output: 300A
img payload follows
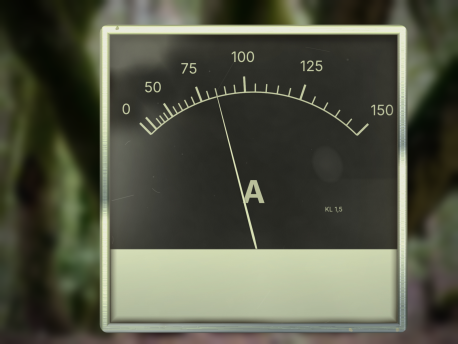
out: 85A
